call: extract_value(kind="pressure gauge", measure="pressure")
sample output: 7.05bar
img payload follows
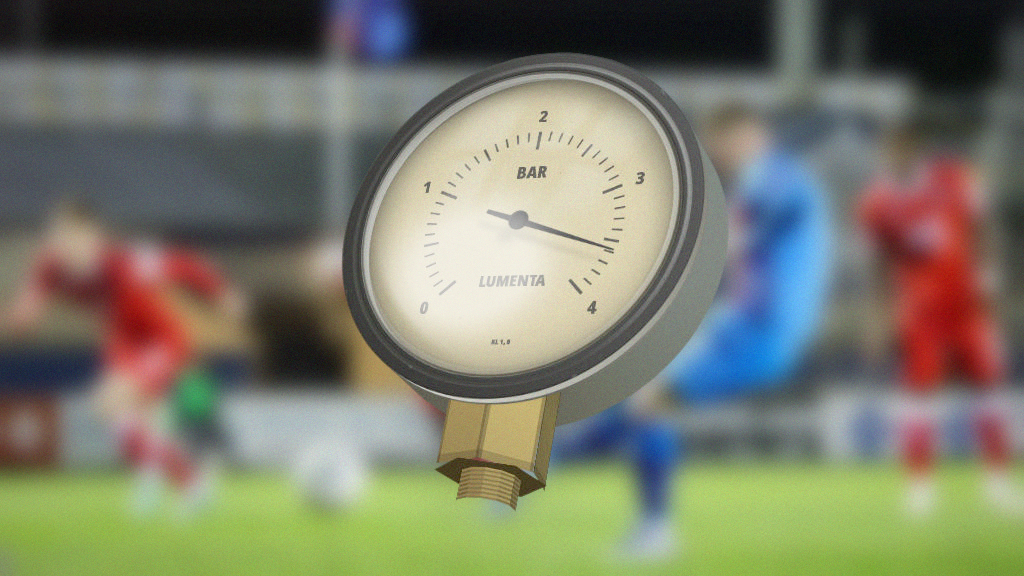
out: 3.6bar
